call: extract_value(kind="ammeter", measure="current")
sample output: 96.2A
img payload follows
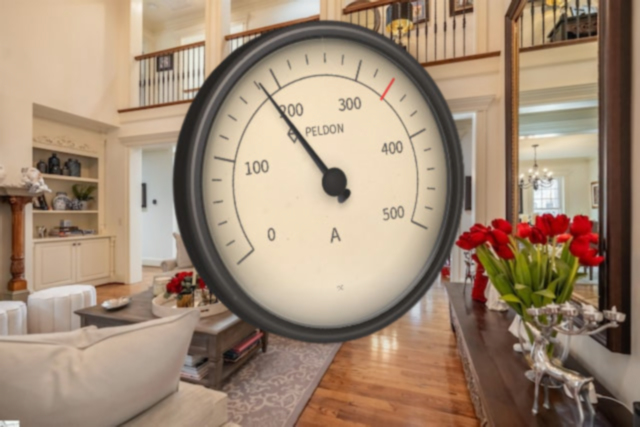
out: 180A
